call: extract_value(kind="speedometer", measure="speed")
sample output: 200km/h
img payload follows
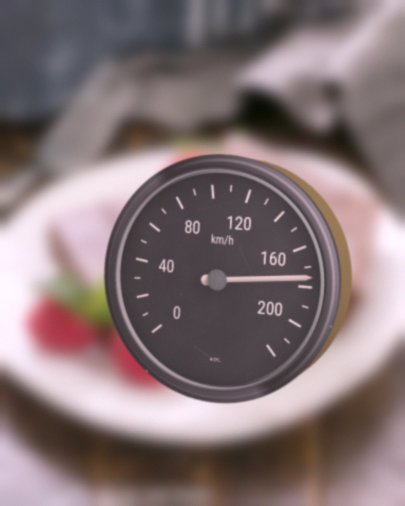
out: 175km/h
